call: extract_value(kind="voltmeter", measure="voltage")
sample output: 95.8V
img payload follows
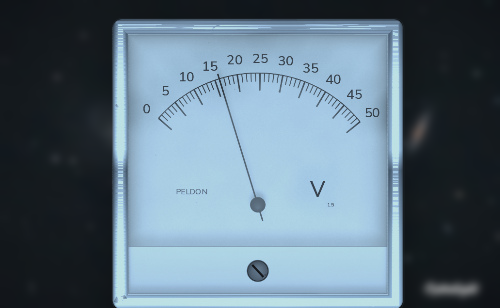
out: 16V
